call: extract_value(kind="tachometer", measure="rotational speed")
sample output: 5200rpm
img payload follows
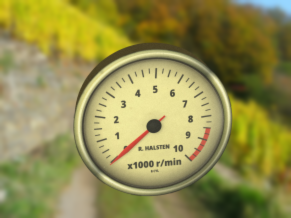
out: 0rpm
